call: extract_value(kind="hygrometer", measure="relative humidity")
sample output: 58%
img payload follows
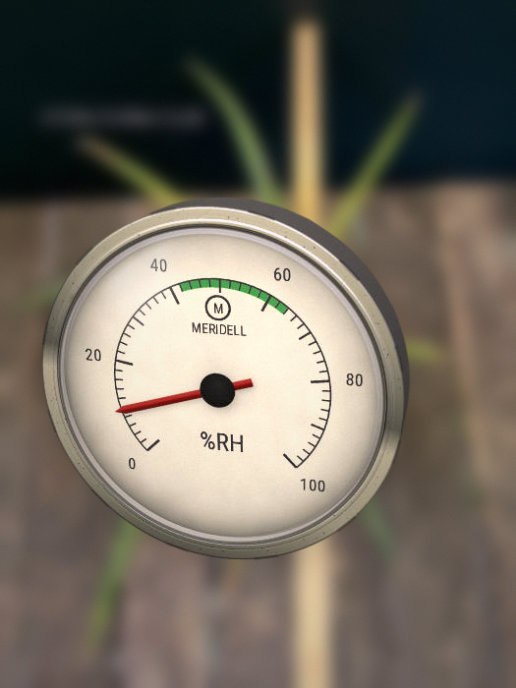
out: 10%
